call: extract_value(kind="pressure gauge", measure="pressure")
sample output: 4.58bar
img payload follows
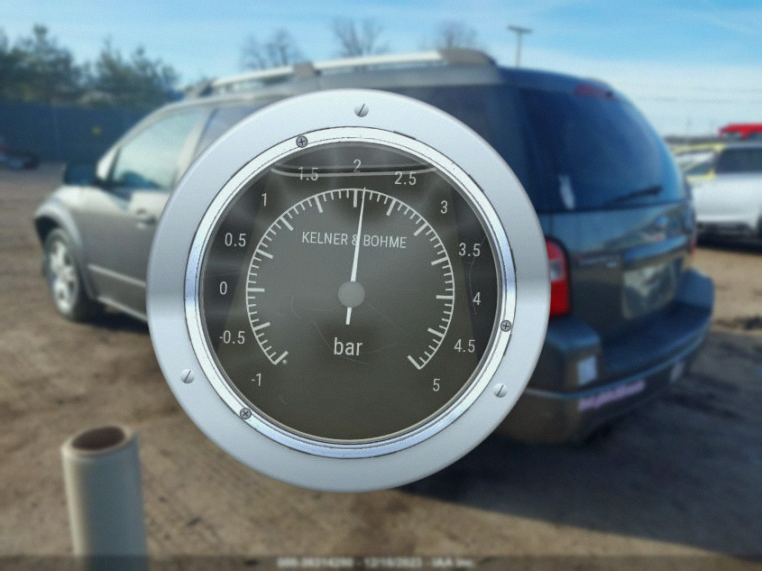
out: 2.1bar
